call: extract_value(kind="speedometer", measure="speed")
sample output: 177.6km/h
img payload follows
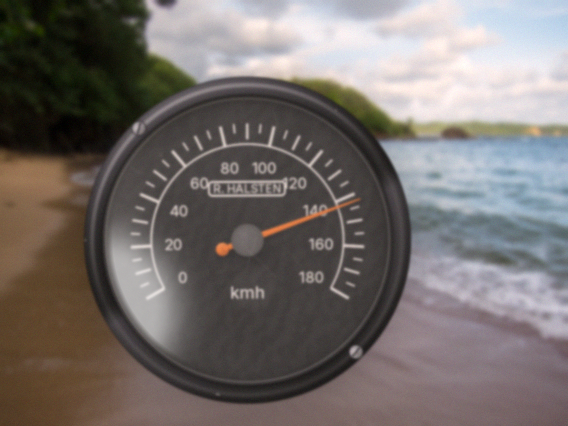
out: 142.5km/h
